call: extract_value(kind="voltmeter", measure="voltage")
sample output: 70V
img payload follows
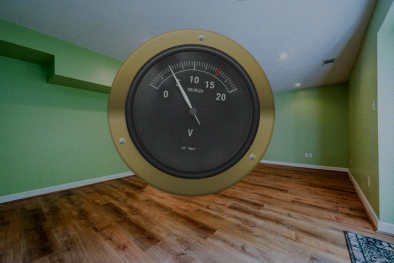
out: 5V
